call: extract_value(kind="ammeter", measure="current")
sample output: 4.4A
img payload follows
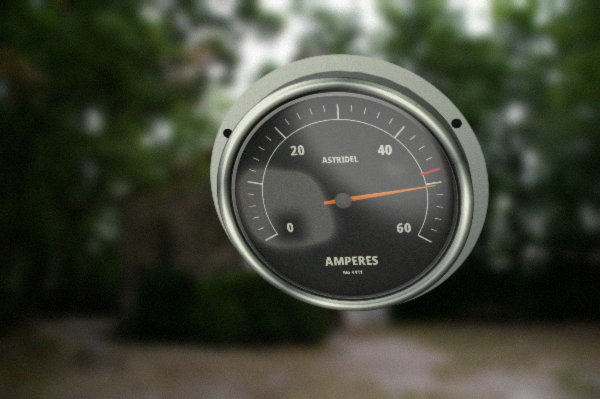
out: 50A
